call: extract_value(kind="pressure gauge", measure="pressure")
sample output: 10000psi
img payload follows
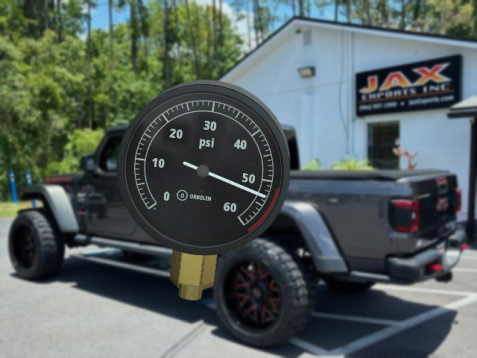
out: 53psi
